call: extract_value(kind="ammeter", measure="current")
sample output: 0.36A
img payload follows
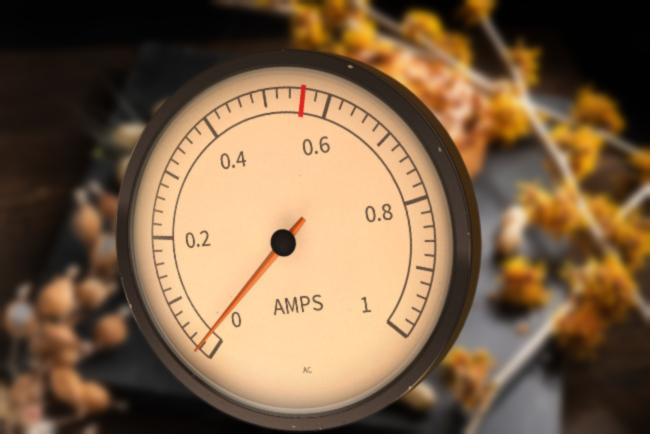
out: 0.02A
